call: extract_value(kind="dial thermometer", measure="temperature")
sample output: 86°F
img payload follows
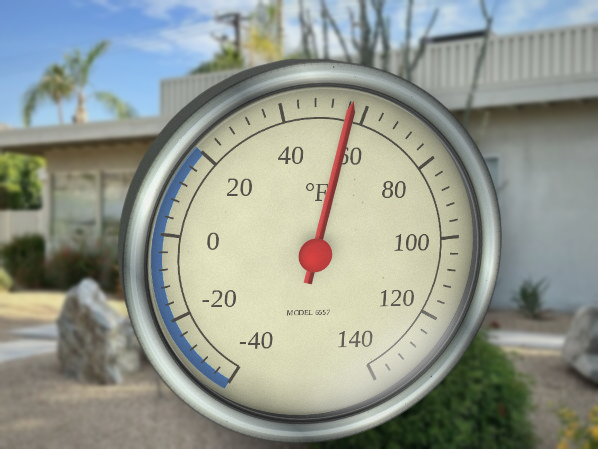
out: 56°F
